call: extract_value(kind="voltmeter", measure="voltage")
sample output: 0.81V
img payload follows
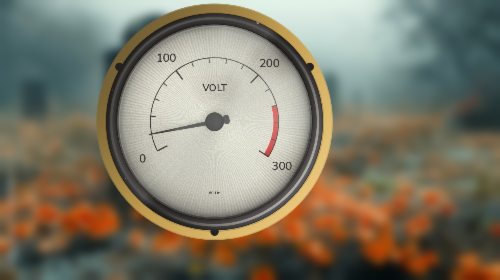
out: 20V
